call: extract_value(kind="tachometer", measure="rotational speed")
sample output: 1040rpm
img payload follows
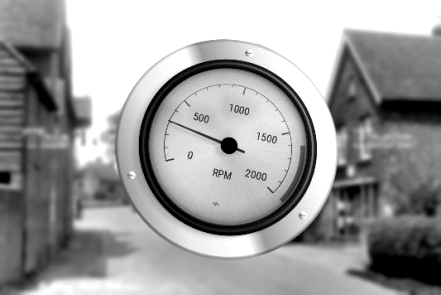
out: 300rpm
